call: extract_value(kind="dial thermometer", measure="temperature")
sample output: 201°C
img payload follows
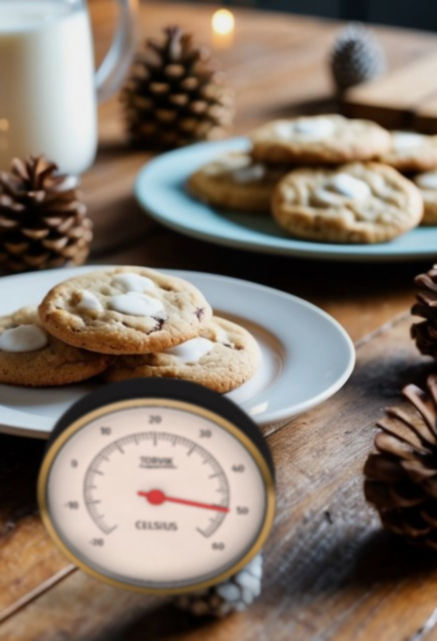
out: 50°C
